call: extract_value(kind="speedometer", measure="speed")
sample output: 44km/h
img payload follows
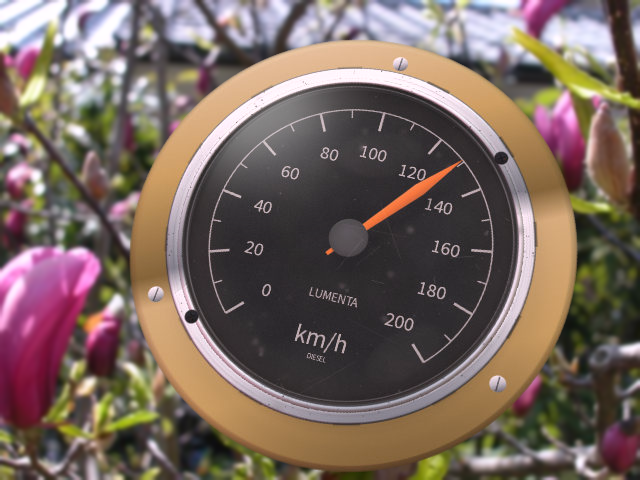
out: 130km/h
